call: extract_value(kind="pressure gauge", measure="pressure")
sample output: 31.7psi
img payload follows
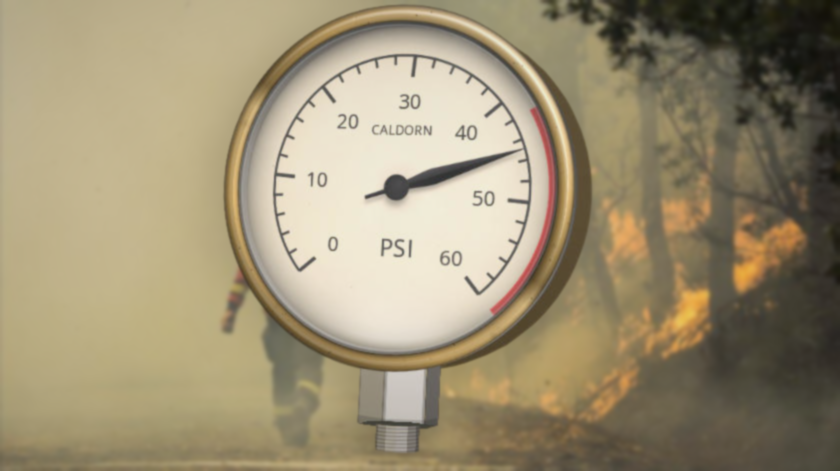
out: 45psi
